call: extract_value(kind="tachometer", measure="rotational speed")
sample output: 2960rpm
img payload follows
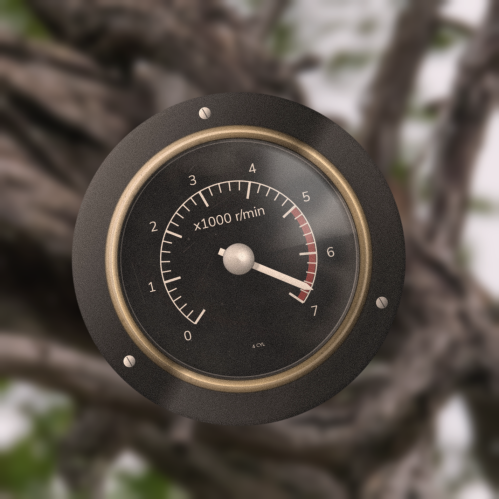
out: 6700rpm
